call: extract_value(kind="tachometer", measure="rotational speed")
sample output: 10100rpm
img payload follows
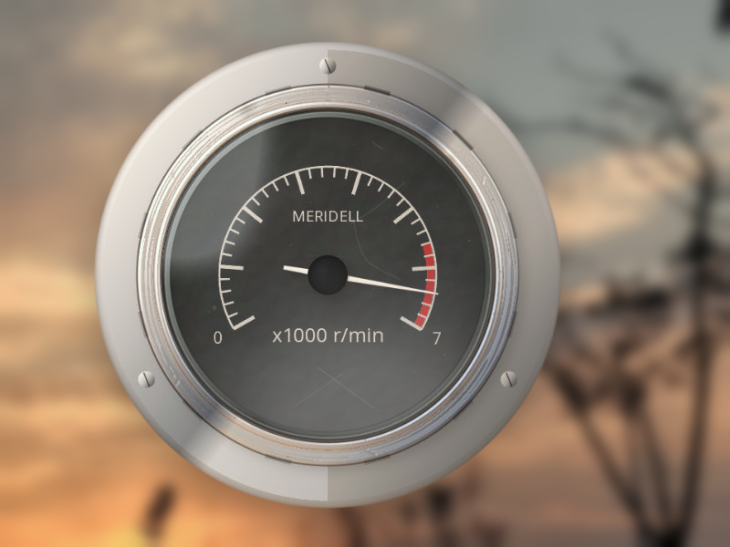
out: 6400rpm
